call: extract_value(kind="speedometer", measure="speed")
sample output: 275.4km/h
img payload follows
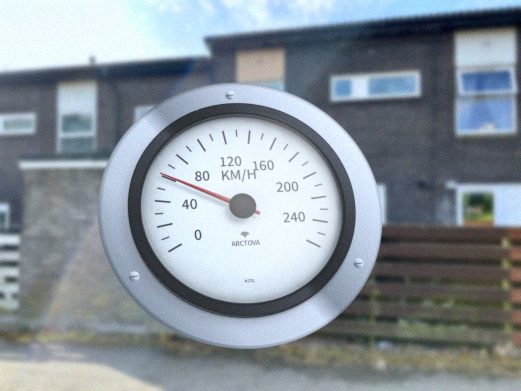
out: 60km/h
